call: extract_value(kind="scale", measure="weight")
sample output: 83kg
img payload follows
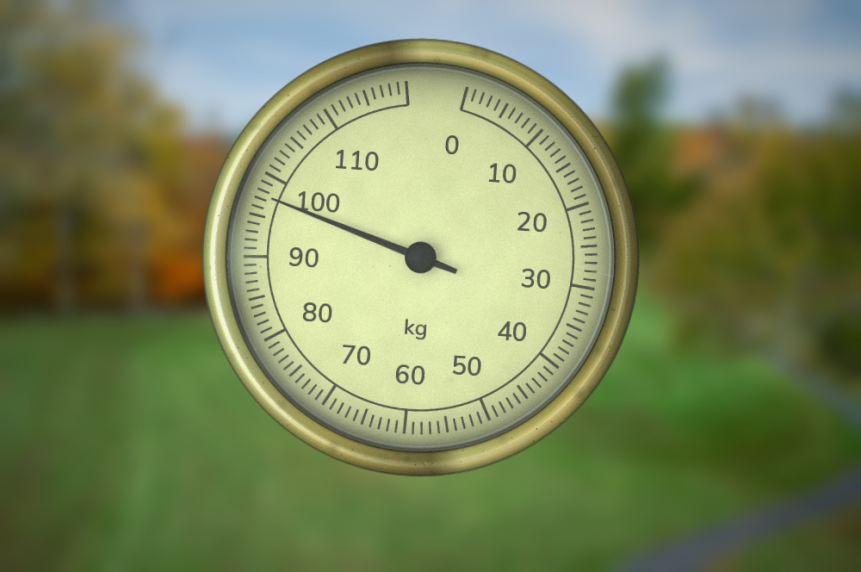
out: 97.5kg
